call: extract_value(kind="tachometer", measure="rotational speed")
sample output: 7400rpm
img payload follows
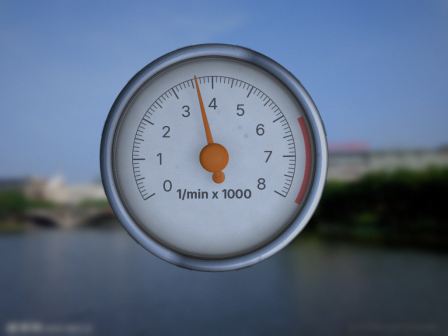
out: 3600rpm
